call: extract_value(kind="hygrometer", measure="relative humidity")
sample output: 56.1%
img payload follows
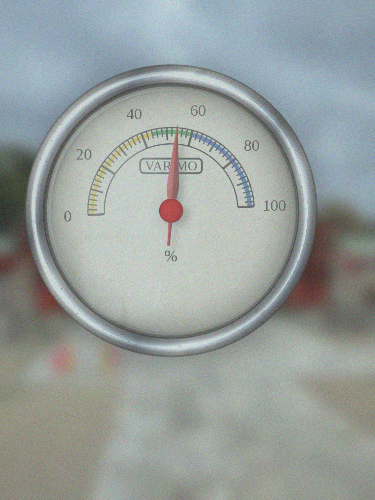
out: 54%
